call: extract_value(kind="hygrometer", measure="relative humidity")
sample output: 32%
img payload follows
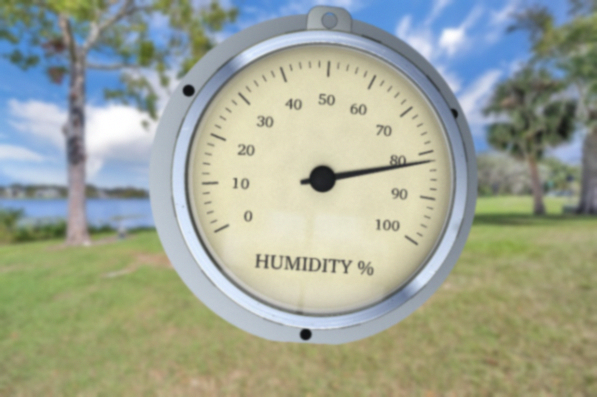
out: 82%
